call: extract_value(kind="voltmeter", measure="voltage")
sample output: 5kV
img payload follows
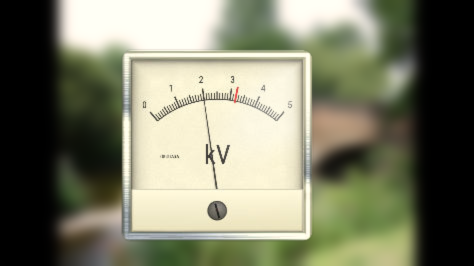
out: 2kV
